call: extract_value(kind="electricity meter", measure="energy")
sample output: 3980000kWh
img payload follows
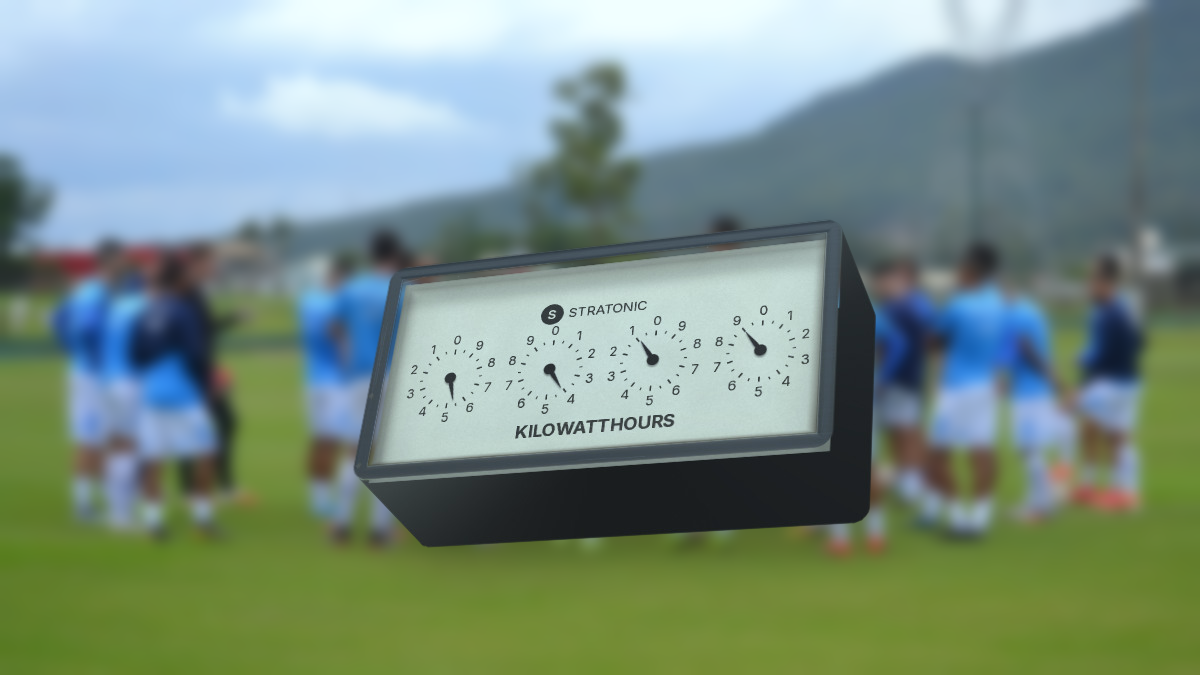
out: 5409kWh
